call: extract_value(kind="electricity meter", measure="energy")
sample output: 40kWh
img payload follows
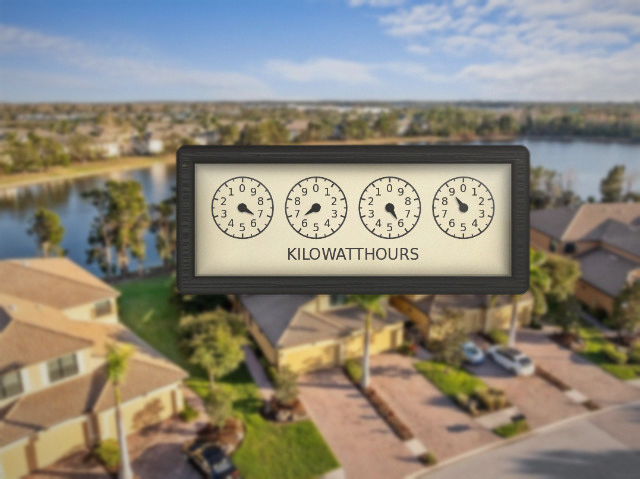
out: 6659kWh
